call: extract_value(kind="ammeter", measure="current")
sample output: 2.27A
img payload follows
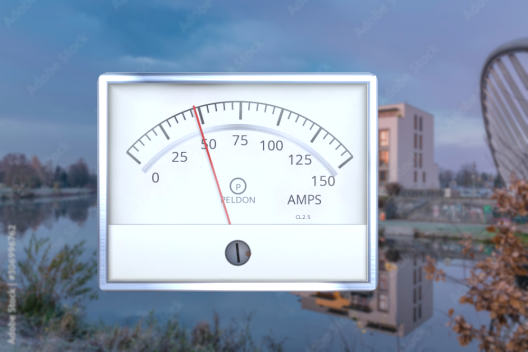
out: 47.5A
